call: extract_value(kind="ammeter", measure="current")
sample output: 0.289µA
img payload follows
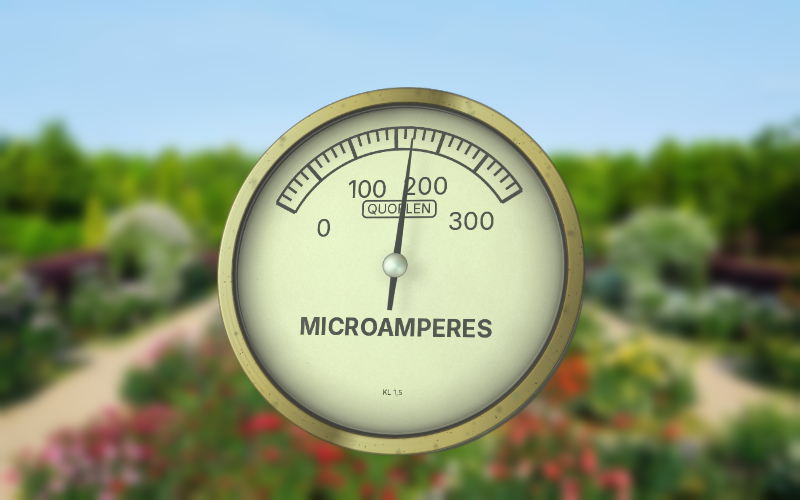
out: 170µA
